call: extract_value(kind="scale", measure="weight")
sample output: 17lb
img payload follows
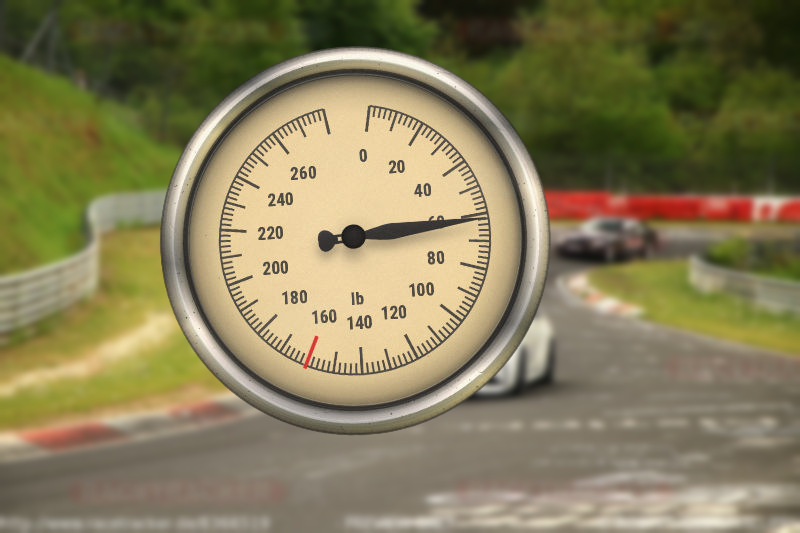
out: 62lb
